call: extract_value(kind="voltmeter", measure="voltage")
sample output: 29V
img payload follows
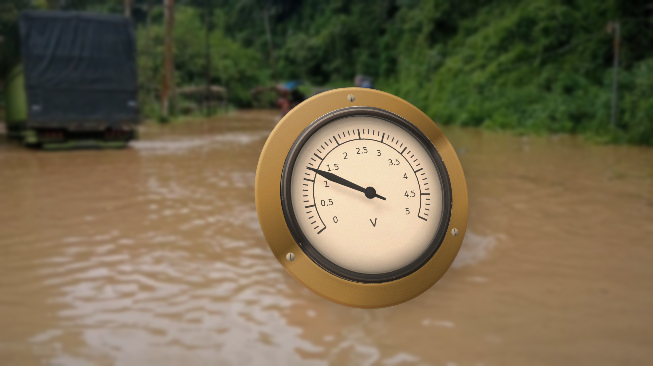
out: 1.2V
